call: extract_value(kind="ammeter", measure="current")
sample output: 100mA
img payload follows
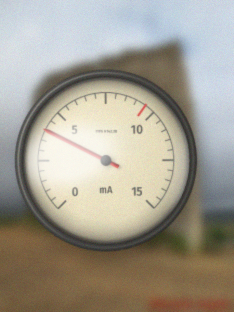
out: 4mA
